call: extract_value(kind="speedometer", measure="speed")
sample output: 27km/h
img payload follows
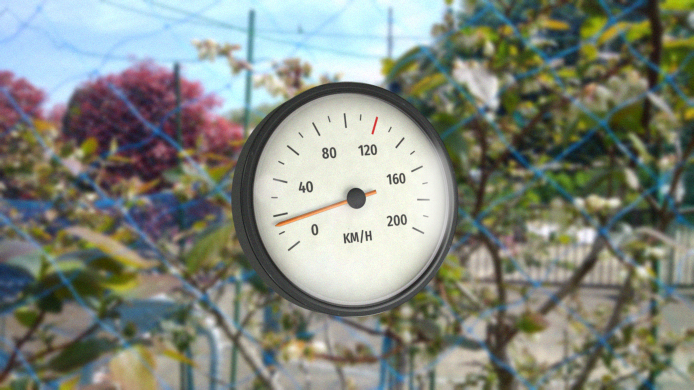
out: 15km/h
